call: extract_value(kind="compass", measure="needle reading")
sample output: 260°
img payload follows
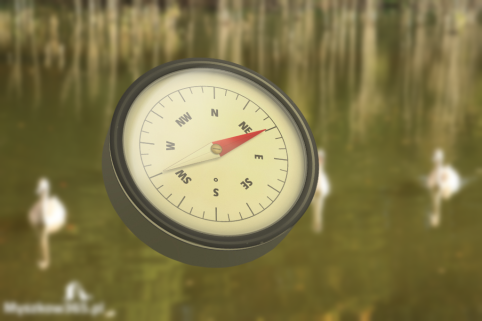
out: 60°
